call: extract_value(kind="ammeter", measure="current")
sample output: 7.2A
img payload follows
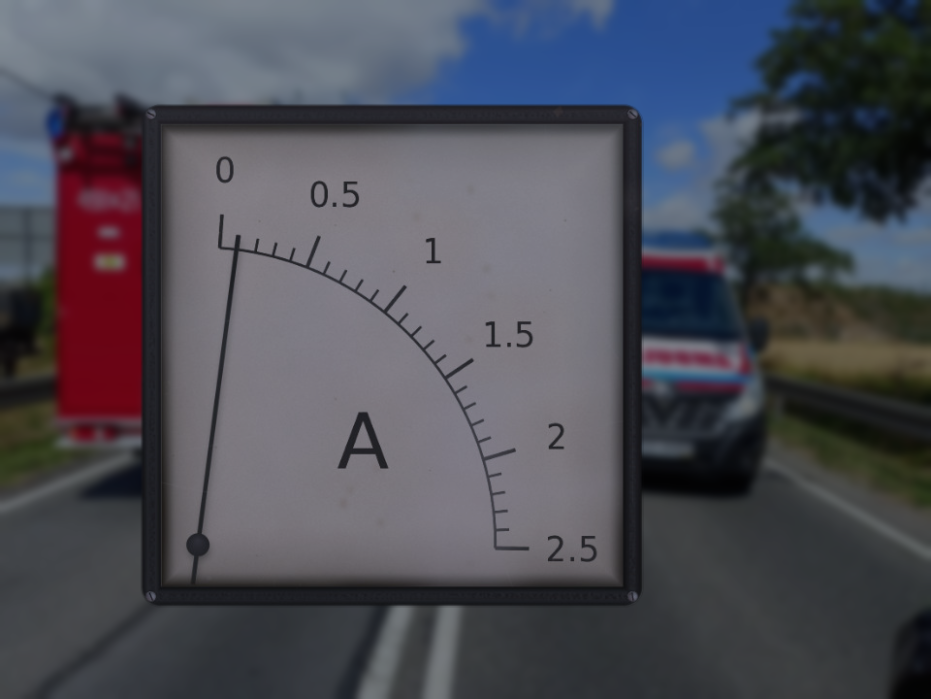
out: 0.1A
